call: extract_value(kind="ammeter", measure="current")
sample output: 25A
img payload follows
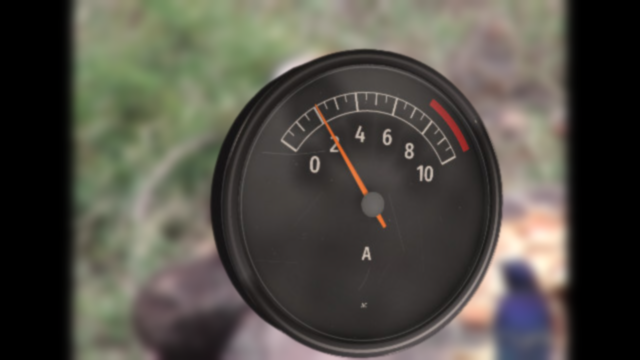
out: 2A
